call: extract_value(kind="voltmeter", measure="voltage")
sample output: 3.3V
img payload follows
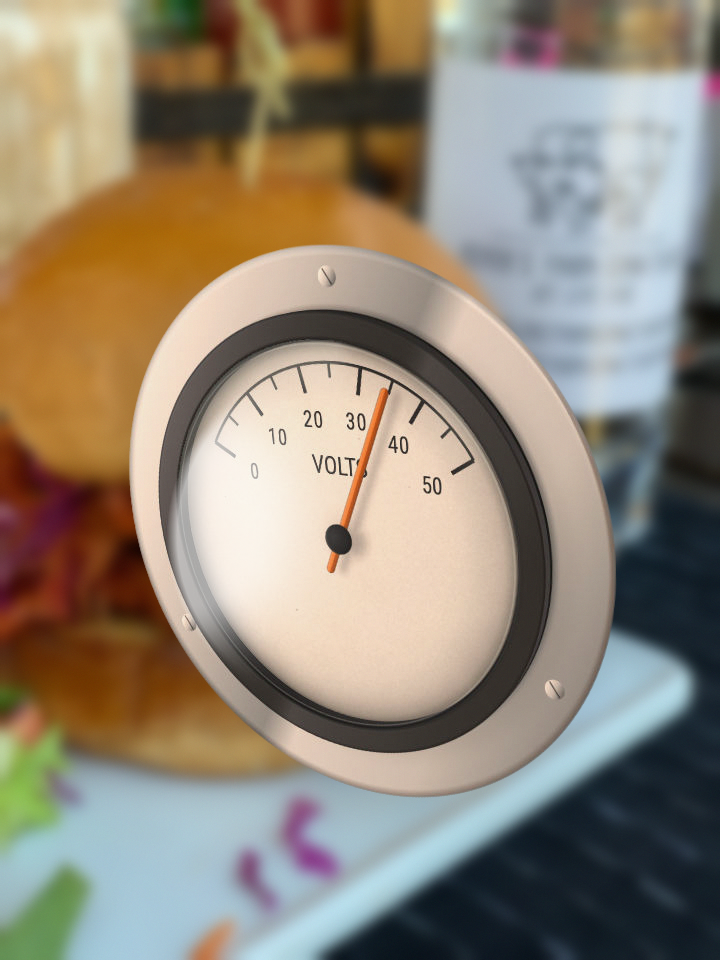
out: 35V
